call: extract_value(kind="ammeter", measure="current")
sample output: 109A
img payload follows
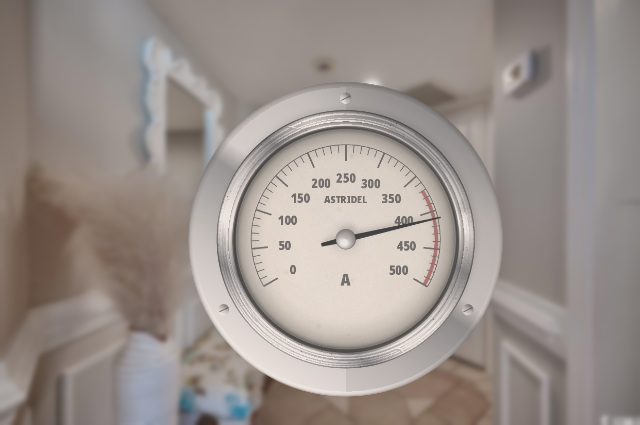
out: 410A
